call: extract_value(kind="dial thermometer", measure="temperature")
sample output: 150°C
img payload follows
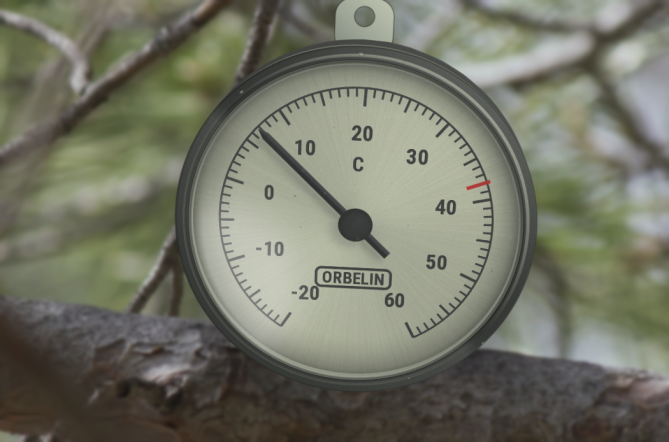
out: 7°C
